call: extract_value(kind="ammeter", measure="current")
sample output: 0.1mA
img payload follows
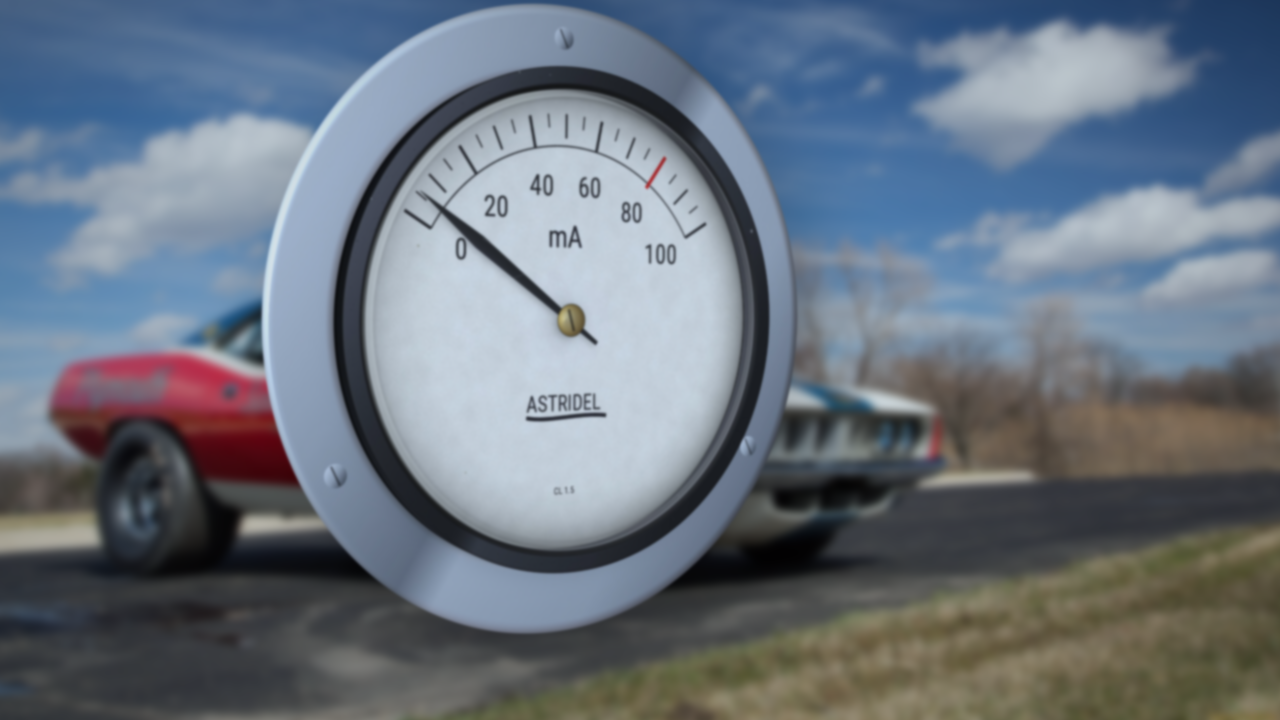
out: 5mA
